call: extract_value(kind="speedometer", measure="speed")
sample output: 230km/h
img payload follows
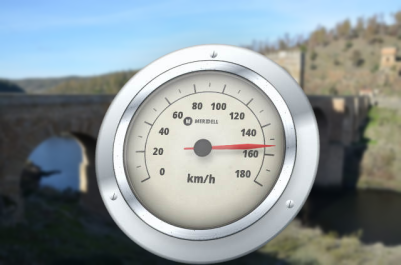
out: 155km/h
